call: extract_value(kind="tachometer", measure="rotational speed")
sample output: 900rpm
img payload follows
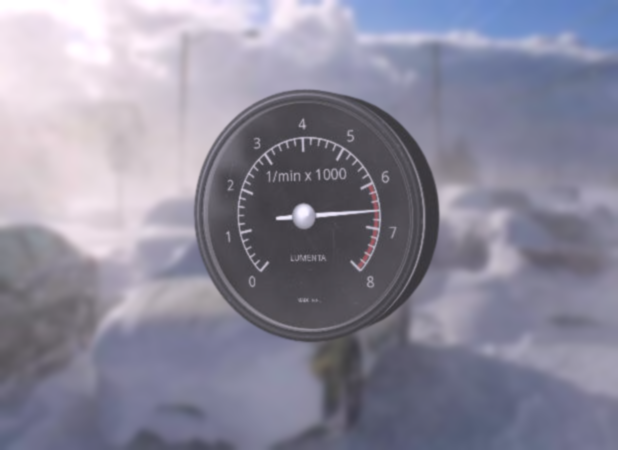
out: 6600rpm
